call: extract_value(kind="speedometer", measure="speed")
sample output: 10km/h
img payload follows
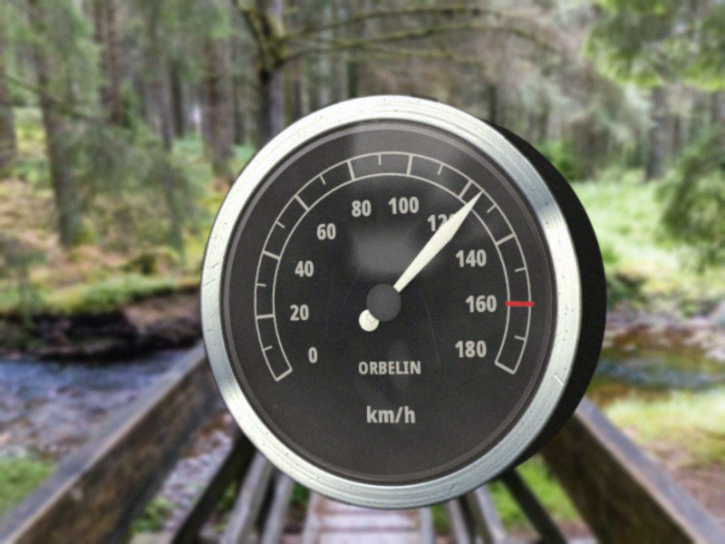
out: 125km/h
